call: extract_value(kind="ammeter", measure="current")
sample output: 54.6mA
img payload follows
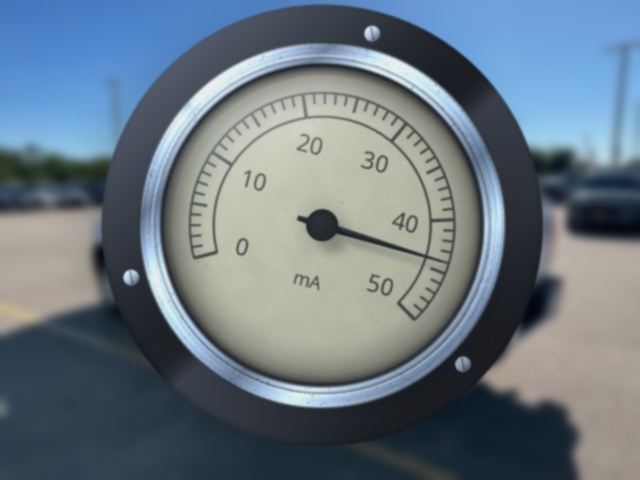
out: 44mA
